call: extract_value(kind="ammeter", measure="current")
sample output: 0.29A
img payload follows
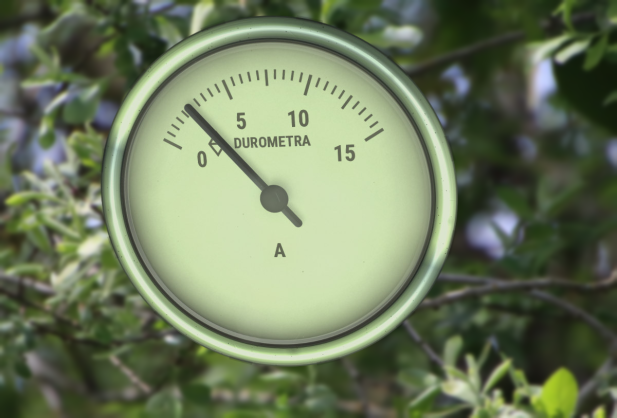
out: 2.5A
